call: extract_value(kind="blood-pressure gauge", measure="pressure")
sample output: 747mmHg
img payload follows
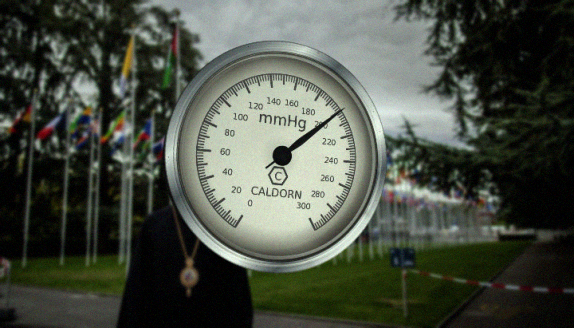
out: 200mmHg
